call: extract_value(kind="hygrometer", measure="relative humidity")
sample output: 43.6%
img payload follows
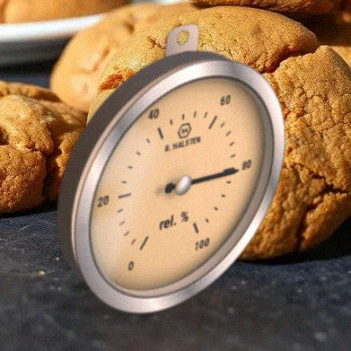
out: 80%
